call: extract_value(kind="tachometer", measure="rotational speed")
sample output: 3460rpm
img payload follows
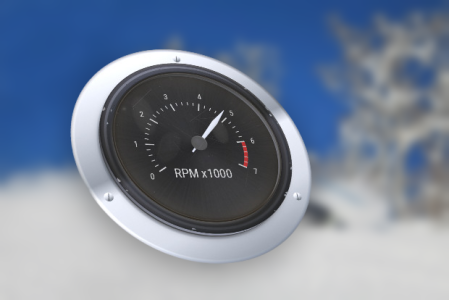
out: 4800rpm
